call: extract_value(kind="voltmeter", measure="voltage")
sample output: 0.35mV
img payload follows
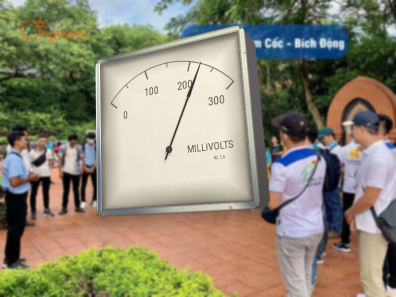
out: 225mV
